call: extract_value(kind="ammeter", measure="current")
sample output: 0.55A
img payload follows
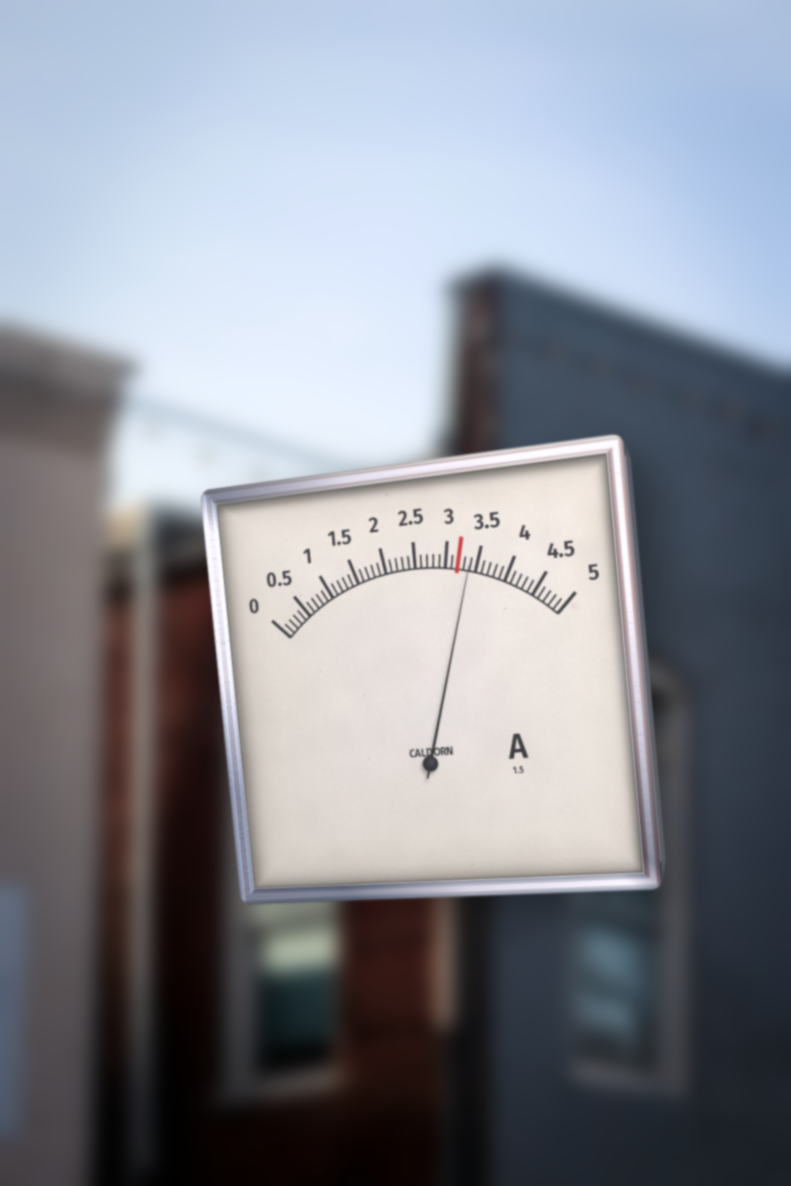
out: 3.4A
